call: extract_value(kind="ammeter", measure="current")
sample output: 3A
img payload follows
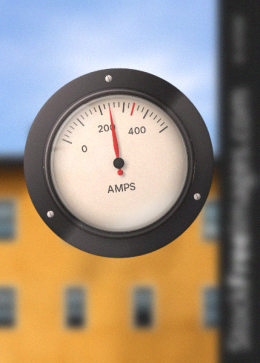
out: 240A
